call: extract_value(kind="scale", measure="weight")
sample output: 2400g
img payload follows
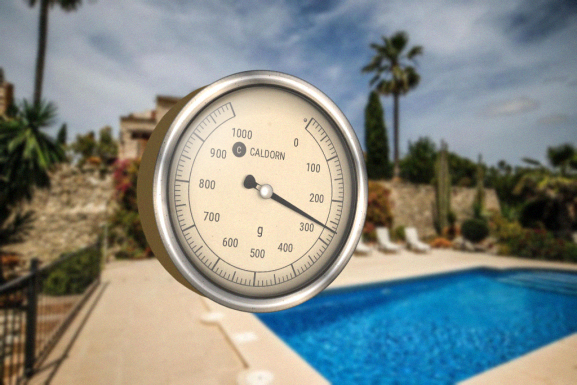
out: 270g
